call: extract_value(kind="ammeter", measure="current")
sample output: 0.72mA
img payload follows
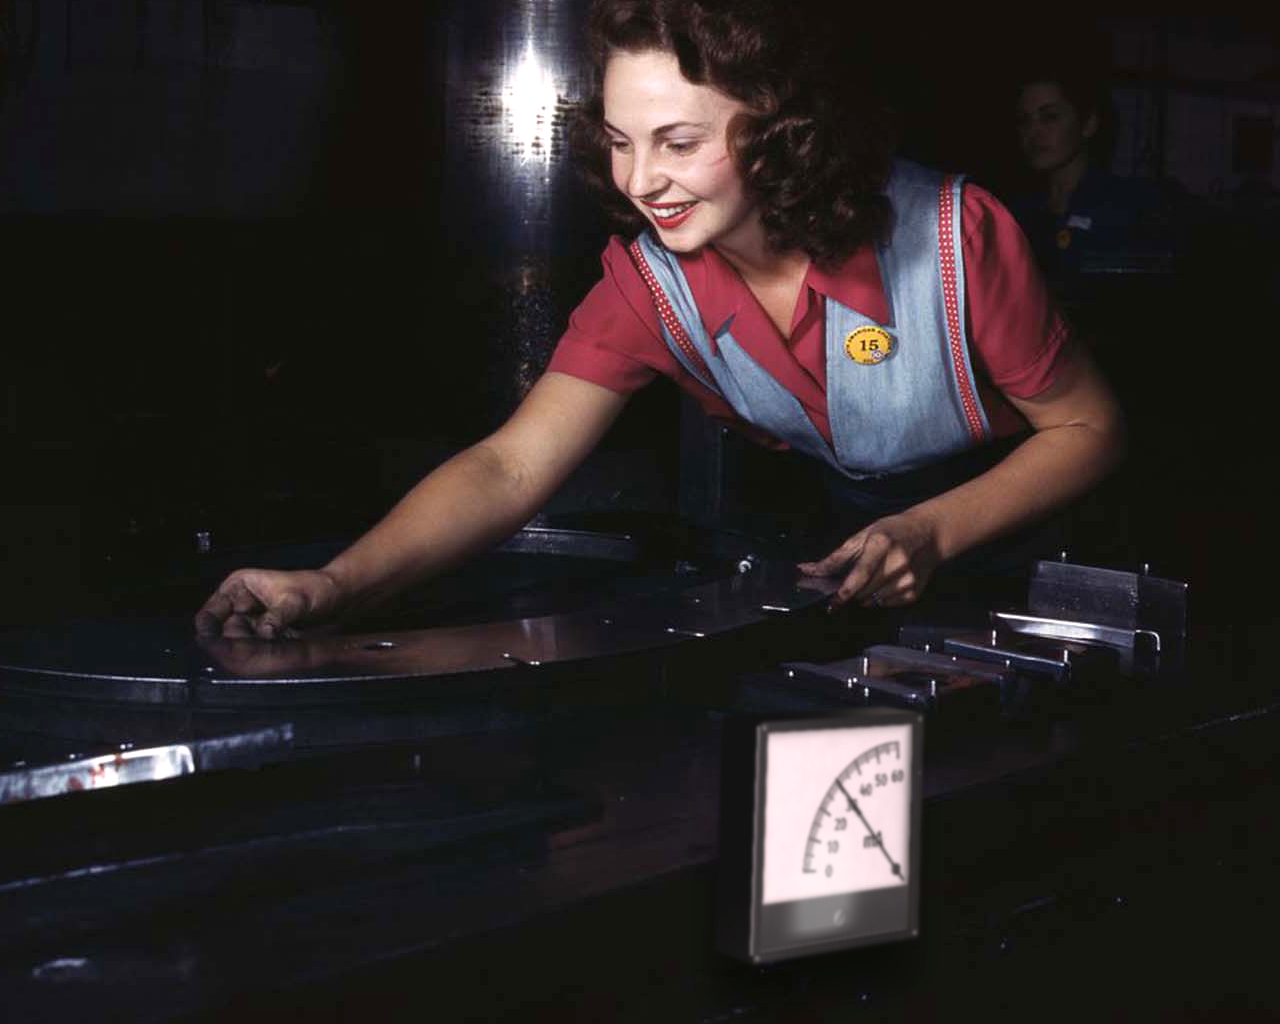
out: 30mA
